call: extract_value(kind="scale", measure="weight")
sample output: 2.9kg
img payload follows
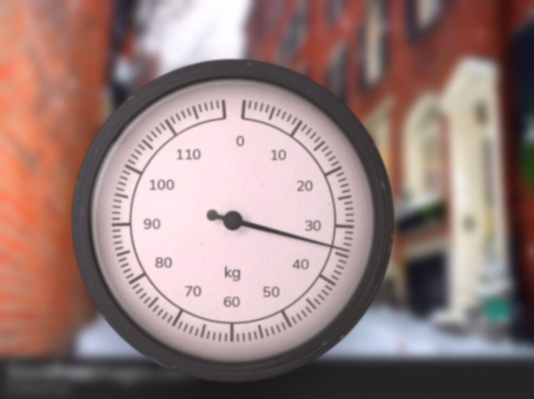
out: 34kg
